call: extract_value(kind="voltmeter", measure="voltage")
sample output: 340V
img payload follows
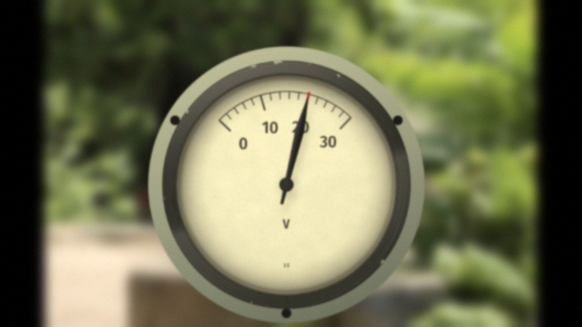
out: 20V
